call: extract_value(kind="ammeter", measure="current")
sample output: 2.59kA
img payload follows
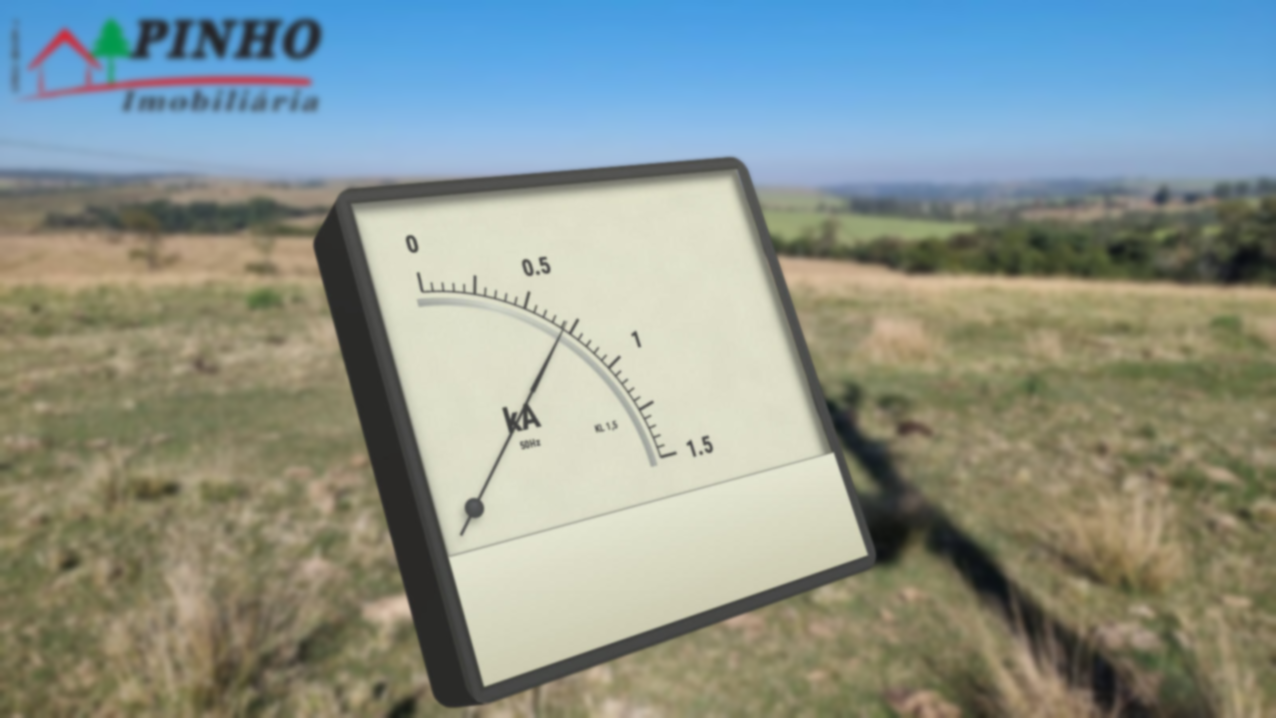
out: 0.7kA
